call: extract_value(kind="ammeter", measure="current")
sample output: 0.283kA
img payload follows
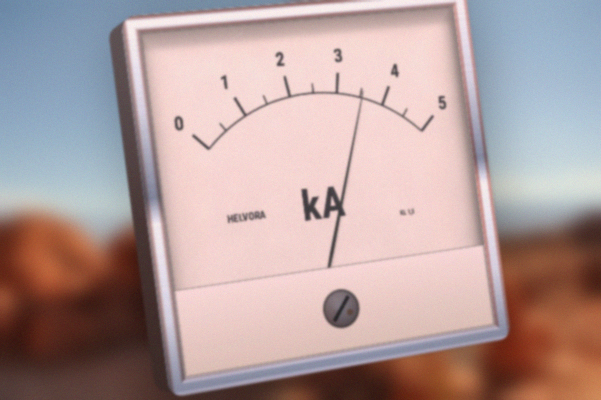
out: 3.5kA
